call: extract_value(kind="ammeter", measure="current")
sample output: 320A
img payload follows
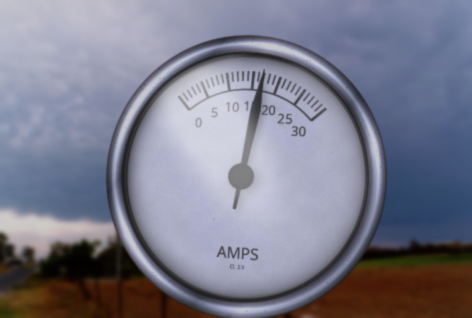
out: 17A
